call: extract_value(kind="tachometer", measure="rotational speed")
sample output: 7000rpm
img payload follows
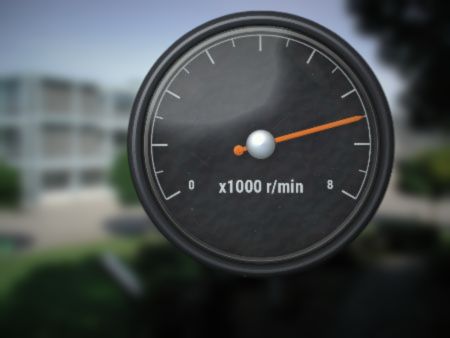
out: 6500rpm
